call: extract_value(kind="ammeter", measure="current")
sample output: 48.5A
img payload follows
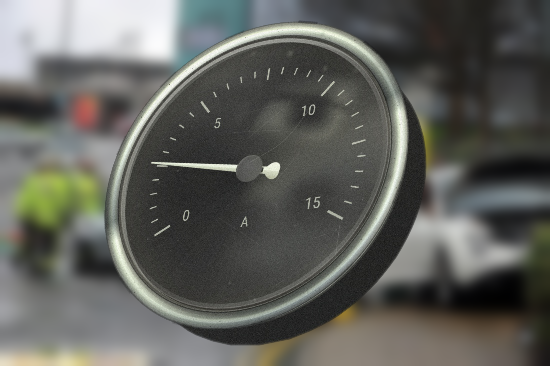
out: 2.5A
